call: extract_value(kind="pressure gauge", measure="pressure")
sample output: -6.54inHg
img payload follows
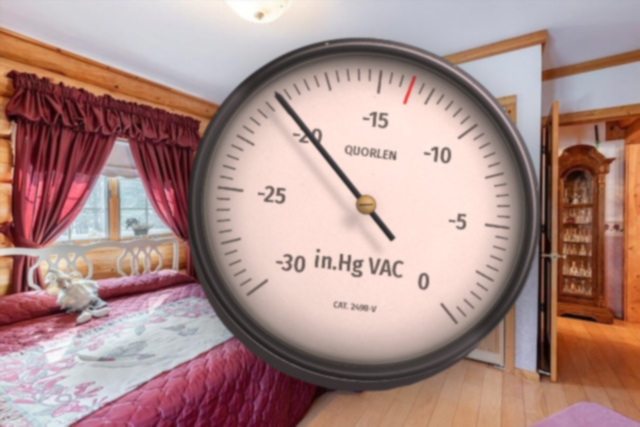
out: -20inHg
